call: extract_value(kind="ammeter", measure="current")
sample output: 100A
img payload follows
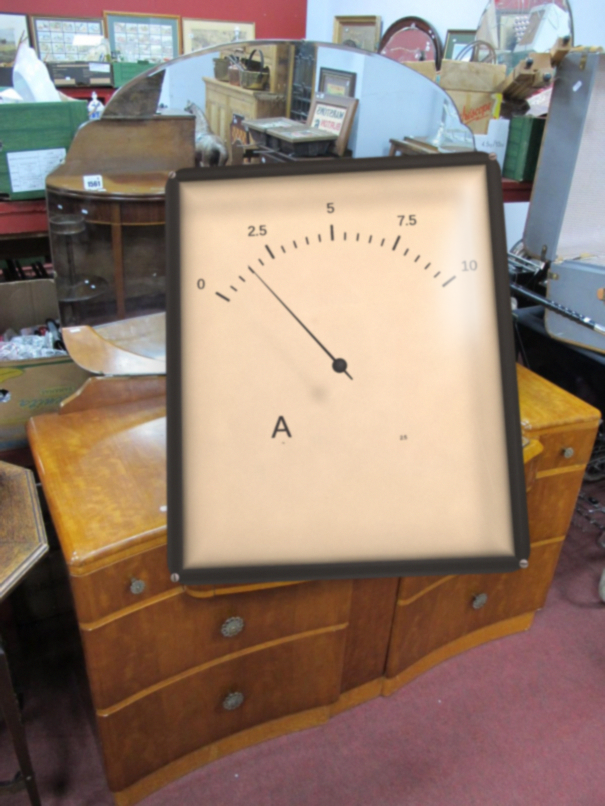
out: 1.5A
